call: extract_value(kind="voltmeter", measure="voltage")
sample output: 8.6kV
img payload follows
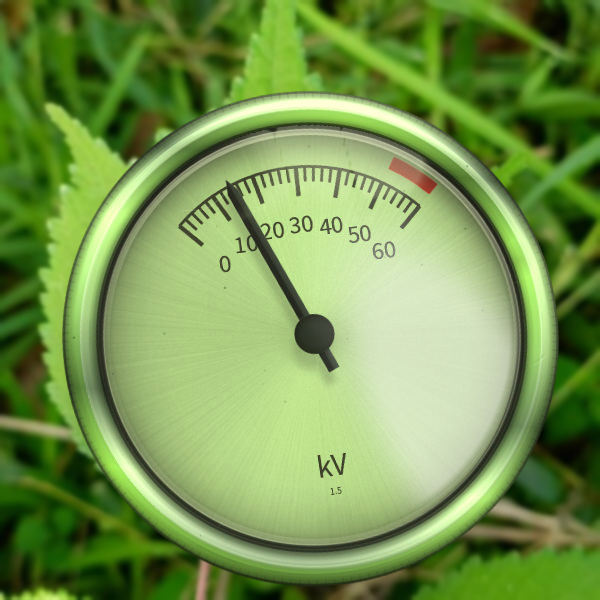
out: 14kV
